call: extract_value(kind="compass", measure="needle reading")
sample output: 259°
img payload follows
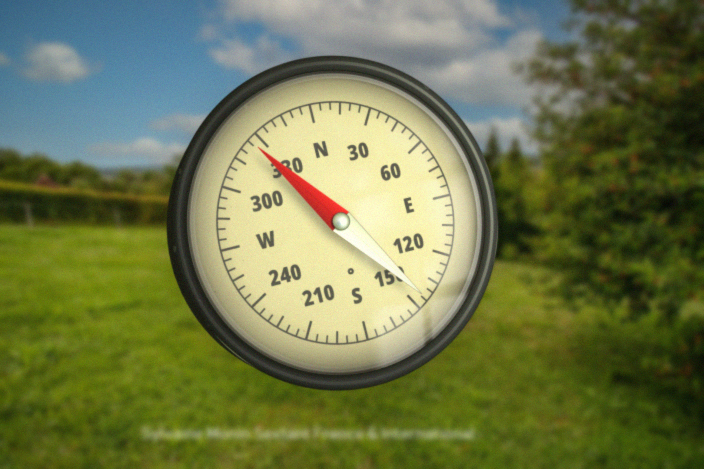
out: 325°
